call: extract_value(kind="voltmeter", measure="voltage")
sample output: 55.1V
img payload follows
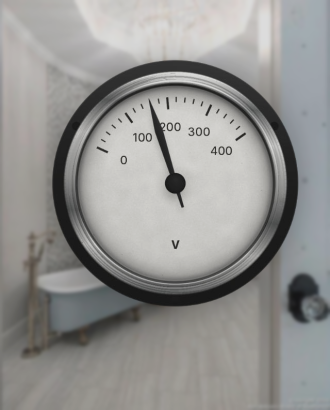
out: 160V
